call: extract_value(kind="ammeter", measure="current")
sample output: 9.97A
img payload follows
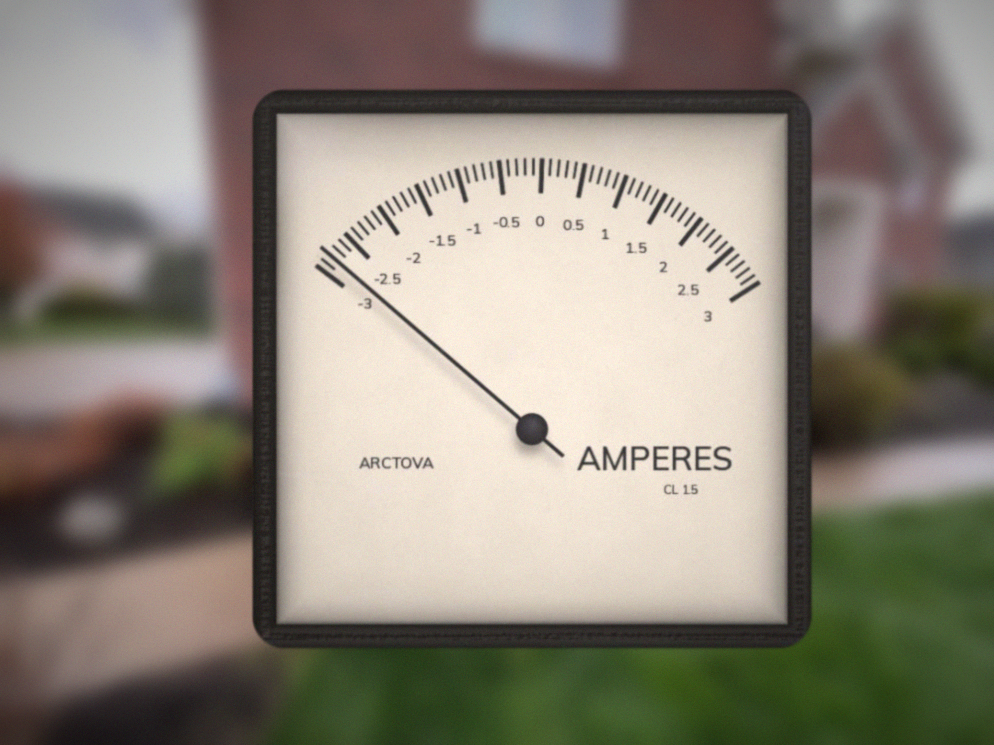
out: -2.8A
